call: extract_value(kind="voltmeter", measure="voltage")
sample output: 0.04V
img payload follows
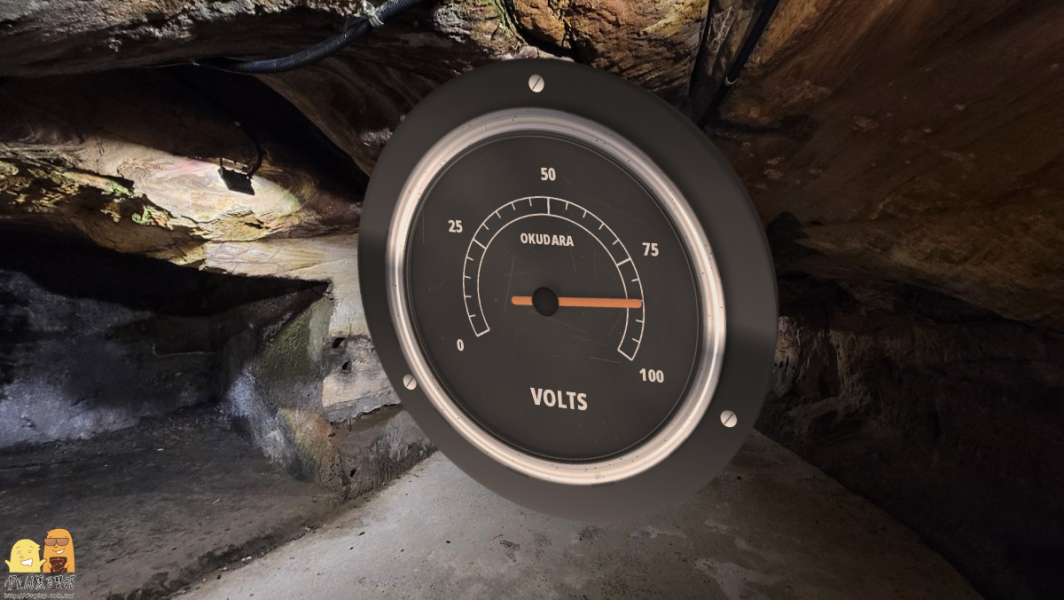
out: 85V
